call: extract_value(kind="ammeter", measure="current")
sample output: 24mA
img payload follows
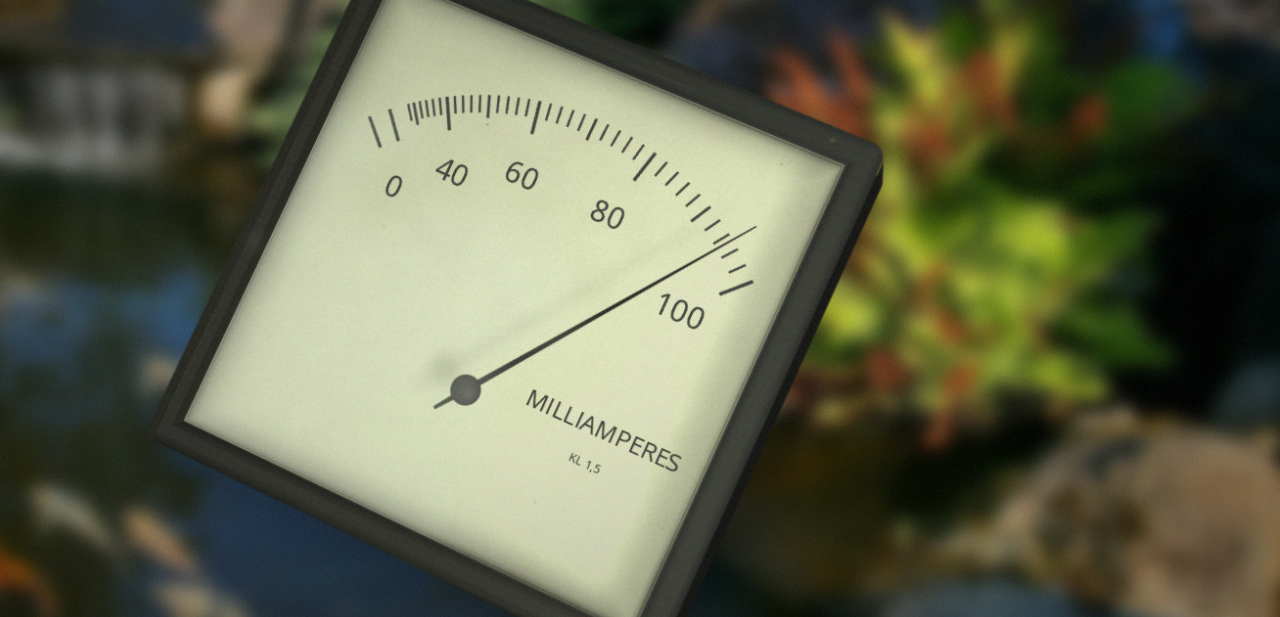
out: 95mA
